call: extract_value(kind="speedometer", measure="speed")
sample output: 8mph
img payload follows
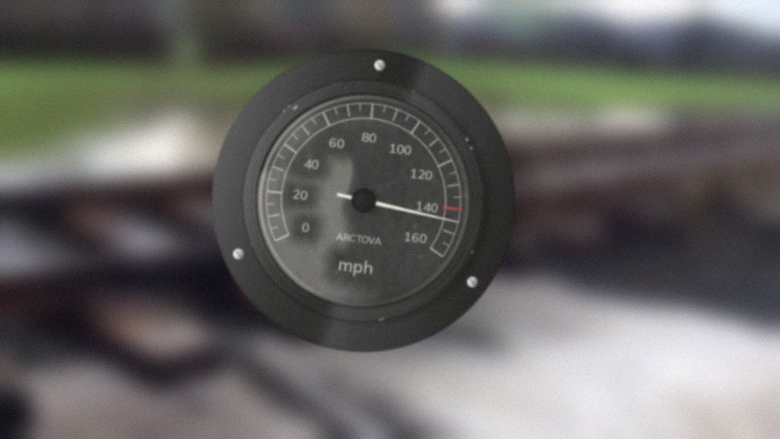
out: 145mph
